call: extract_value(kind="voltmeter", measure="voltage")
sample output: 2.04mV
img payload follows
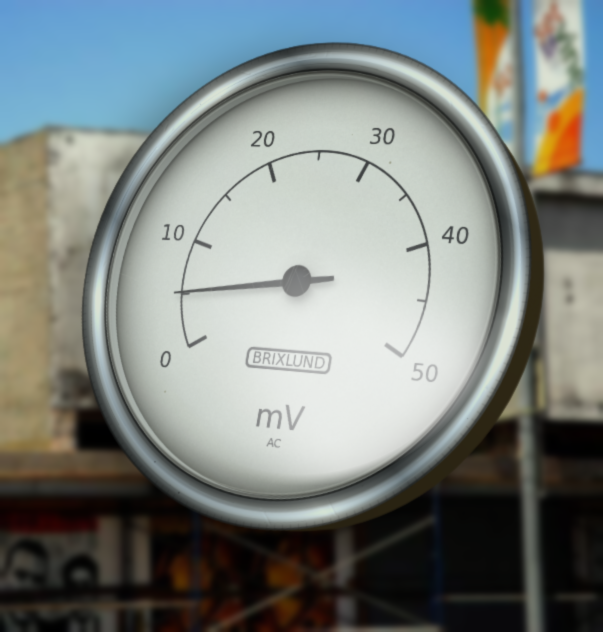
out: 5mV
